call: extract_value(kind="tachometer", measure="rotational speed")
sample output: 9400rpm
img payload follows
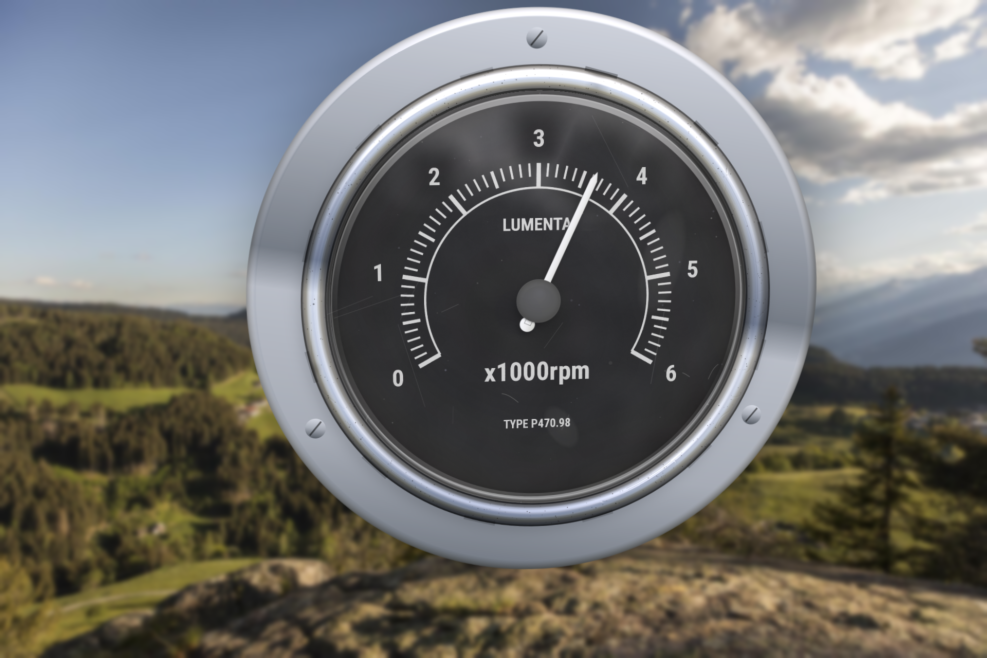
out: 3600rpm
